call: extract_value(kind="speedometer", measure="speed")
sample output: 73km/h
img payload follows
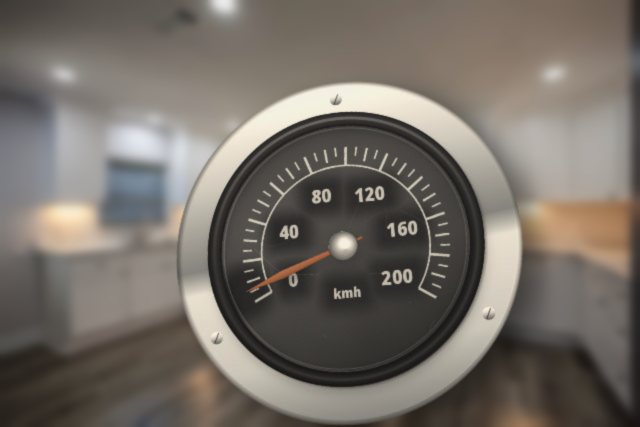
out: 5km/h
